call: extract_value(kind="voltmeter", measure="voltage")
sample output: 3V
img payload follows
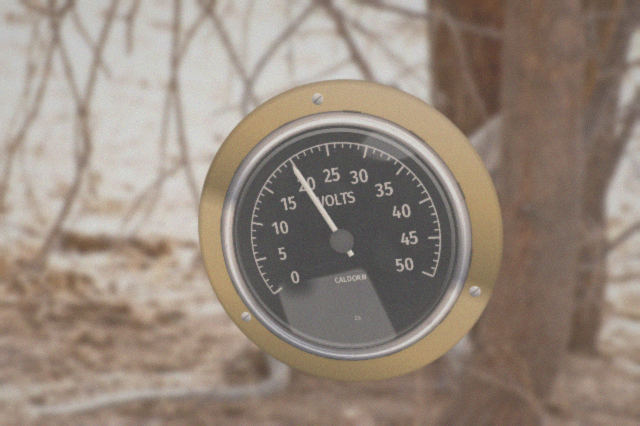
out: 20V
